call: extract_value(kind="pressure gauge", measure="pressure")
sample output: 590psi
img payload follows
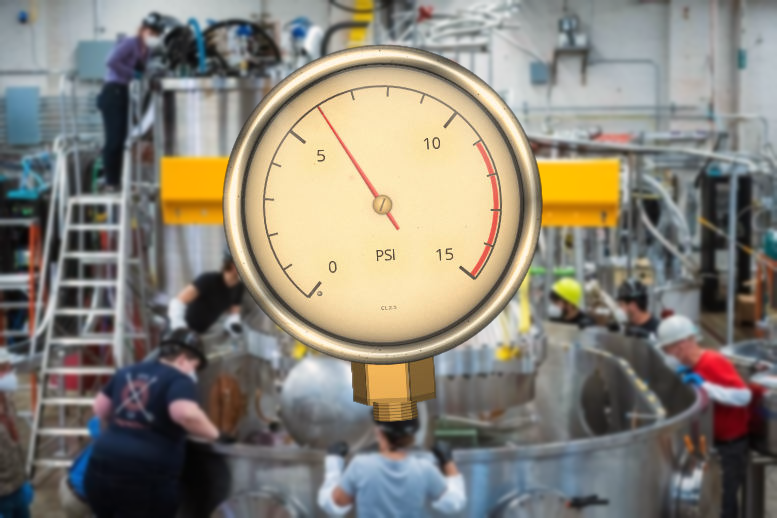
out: 6psi
